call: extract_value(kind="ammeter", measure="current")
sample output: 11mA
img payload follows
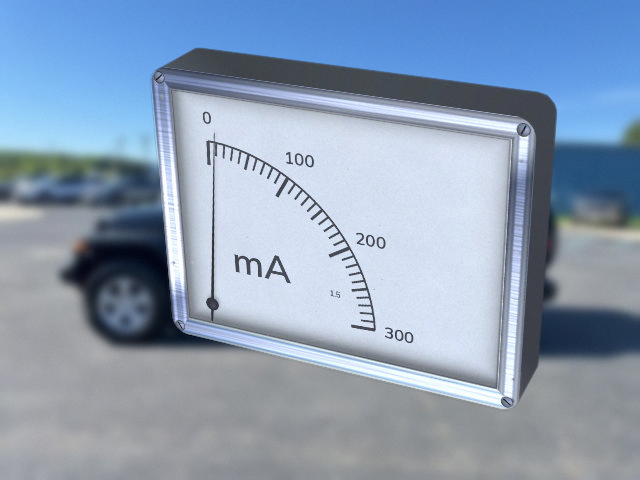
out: 10mA
